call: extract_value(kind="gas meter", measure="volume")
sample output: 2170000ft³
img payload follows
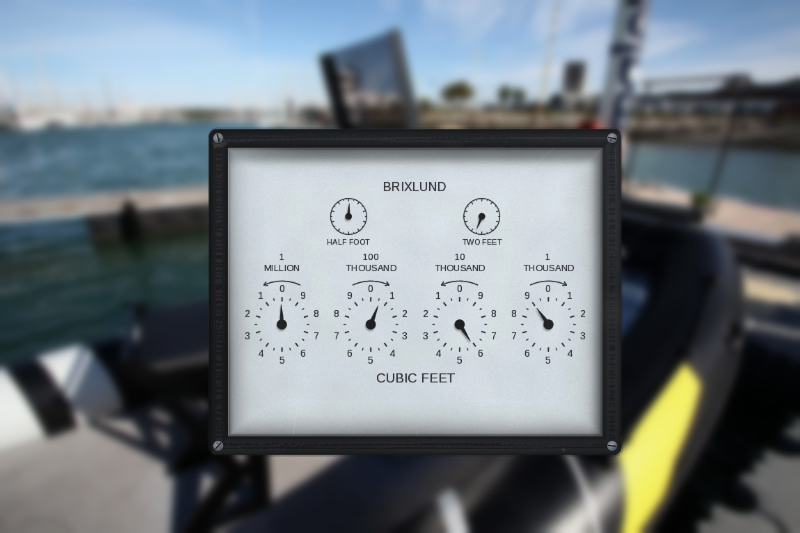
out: 5900ft³
